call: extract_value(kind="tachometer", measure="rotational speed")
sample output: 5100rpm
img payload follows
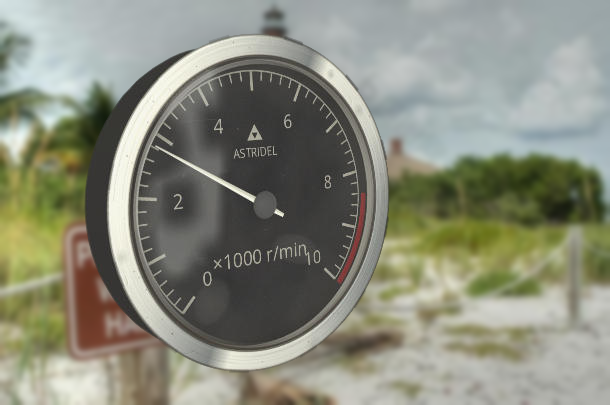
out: 2800rpm
